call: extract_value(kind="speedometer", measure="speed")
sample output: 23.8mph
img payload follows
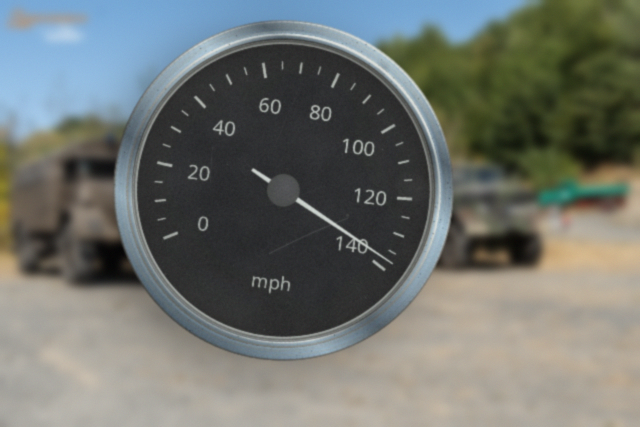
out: 137.5mph
